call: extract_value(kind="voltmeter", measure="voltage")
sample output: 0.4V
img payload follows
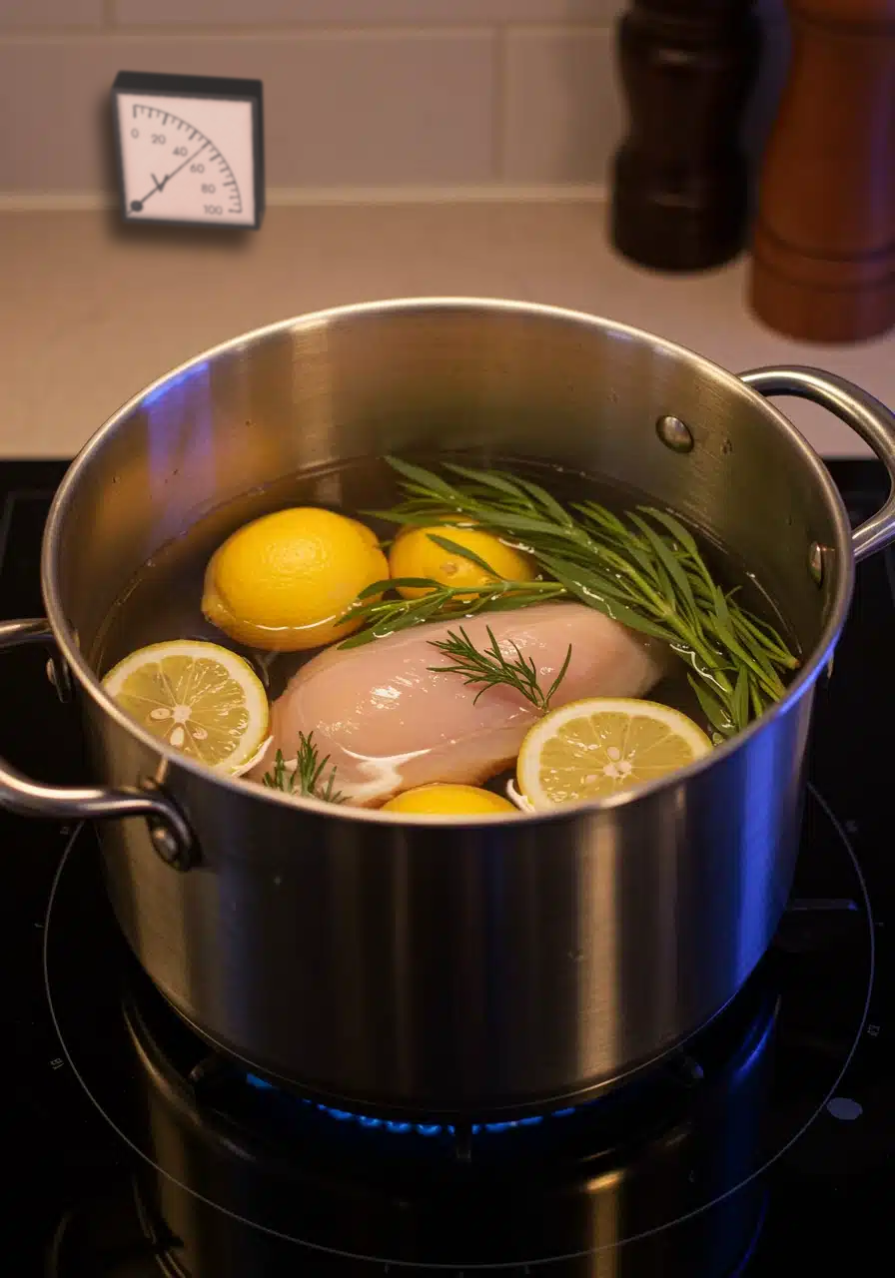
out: 50V
